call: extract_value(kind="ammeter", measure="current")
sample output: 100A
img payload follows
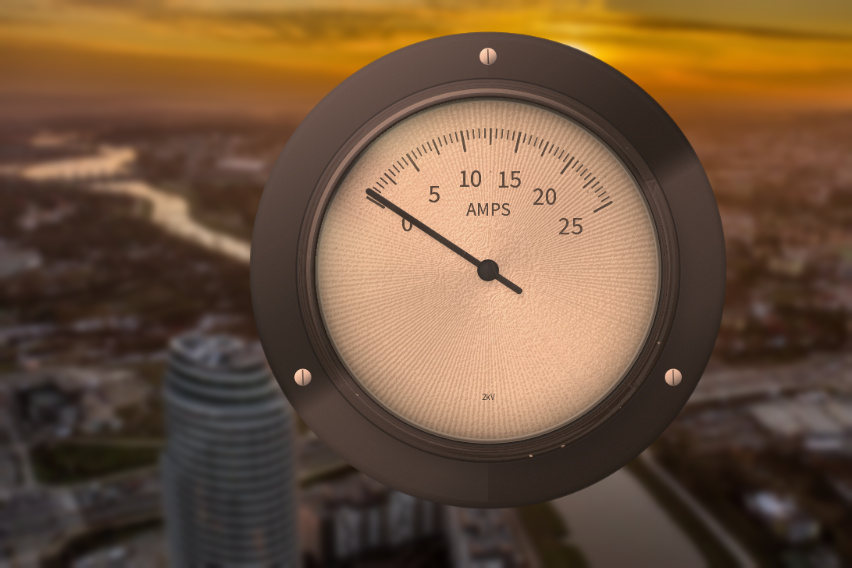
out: 0.5A
